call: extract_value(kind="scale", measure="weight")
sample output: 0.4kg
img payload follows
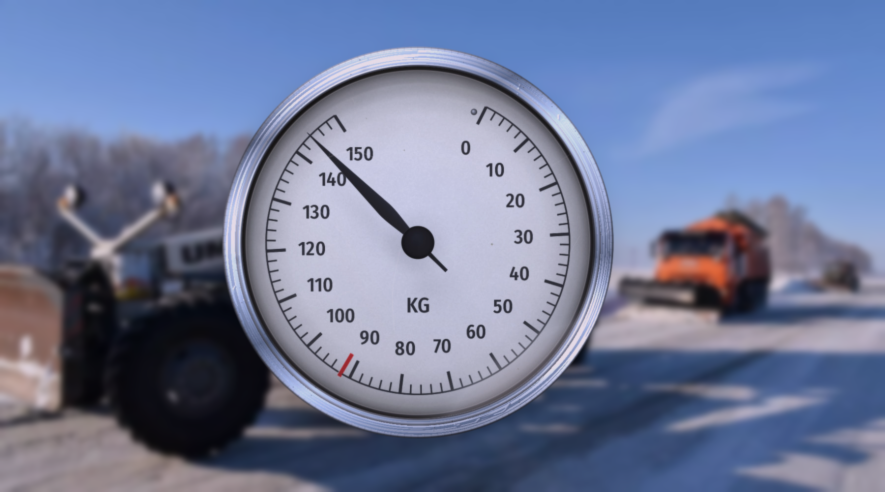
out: 144kg
